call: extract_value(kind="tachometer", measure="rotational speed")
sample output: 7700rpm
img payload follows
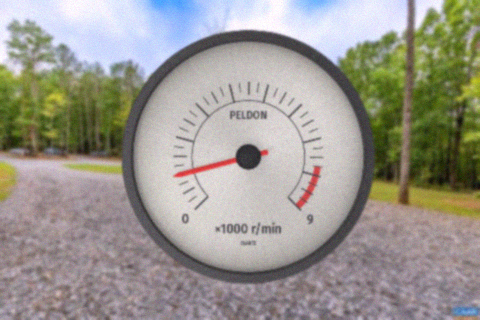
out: 1000rpm
